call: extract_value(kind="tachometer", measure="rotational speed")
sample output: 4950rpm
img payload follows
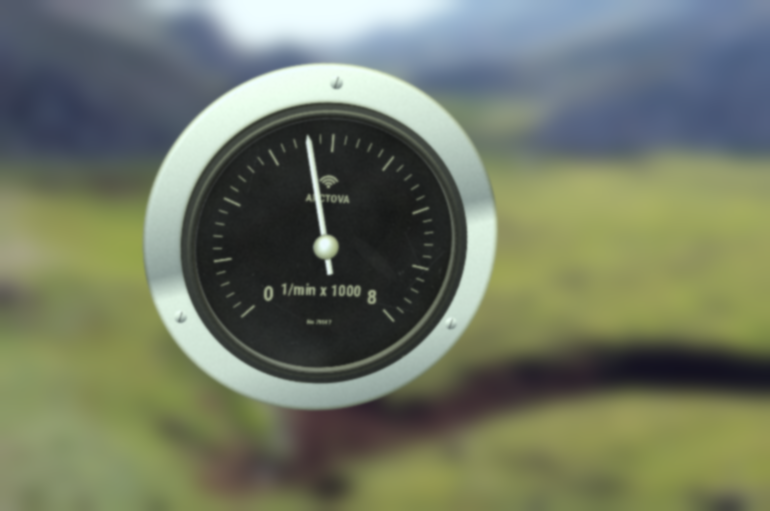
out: 3600rpm
